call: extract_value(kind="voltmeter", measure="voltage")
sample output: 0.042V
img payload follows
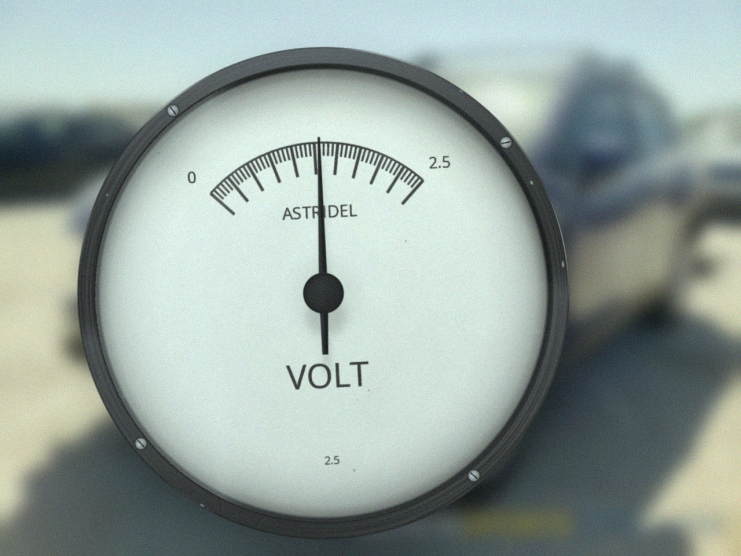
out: 1.3V
